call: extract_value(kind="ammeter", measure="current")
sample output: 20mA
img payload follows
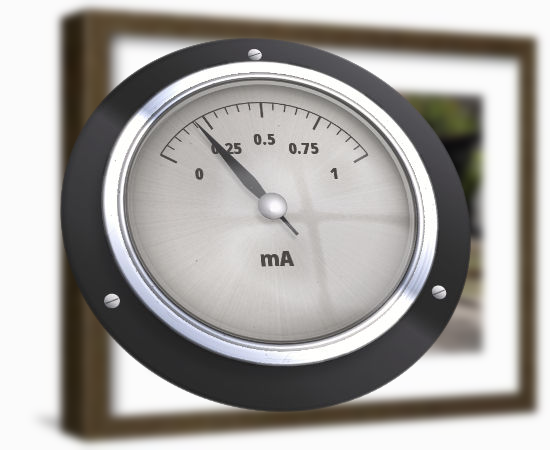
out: 0.2mA
